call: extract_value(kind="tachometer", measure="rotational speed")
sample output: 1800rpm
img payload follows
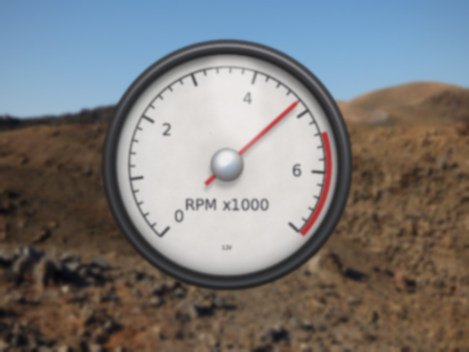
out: 4800rpm
